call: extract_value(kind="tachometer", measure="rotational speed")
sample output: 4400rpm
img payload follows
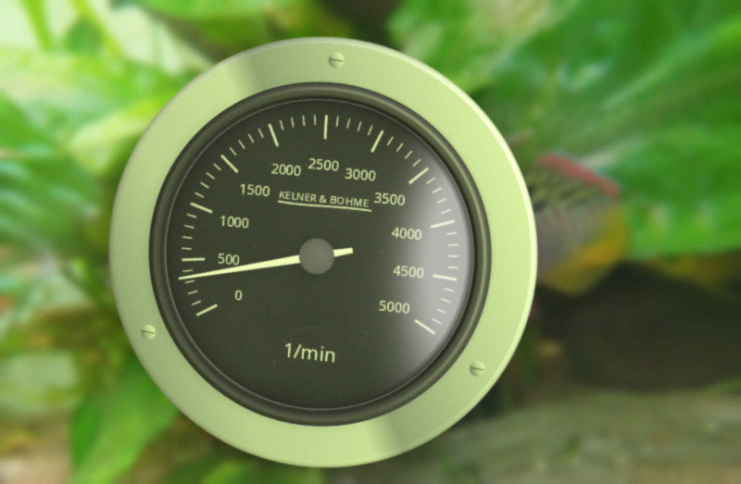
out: 350rpm
